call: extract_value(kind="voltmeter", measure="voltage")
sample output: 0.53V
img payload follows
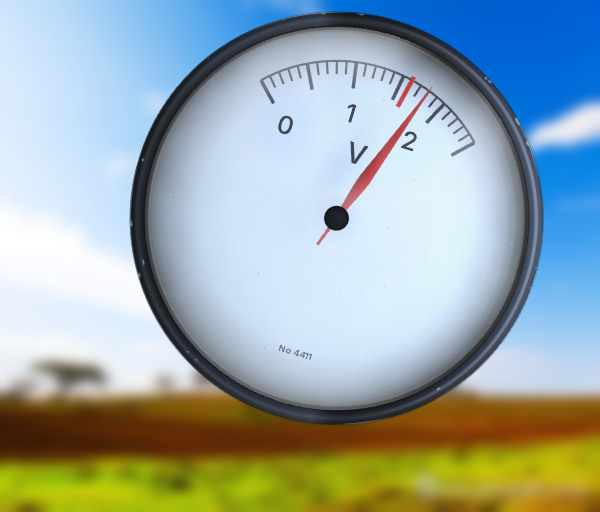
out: 1.8V
